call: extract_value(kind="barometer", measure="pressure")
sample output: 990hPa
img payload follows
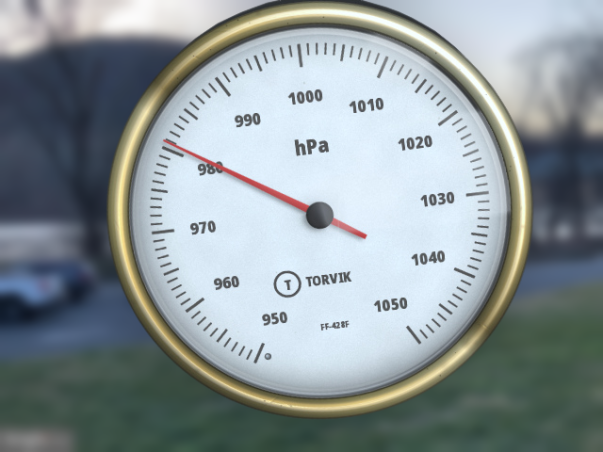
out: 981hPa
